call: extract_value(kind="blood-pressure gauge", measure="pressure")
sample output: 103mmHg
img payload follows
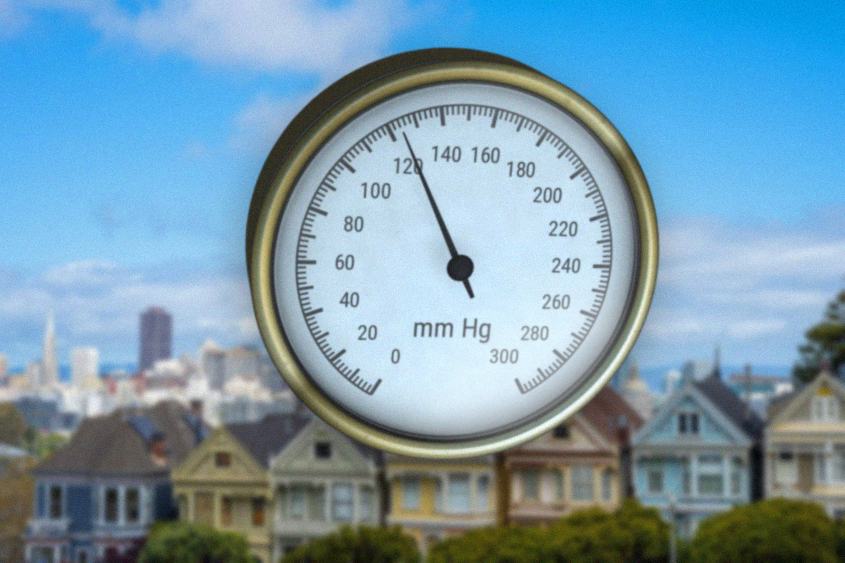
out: 124mmHg
